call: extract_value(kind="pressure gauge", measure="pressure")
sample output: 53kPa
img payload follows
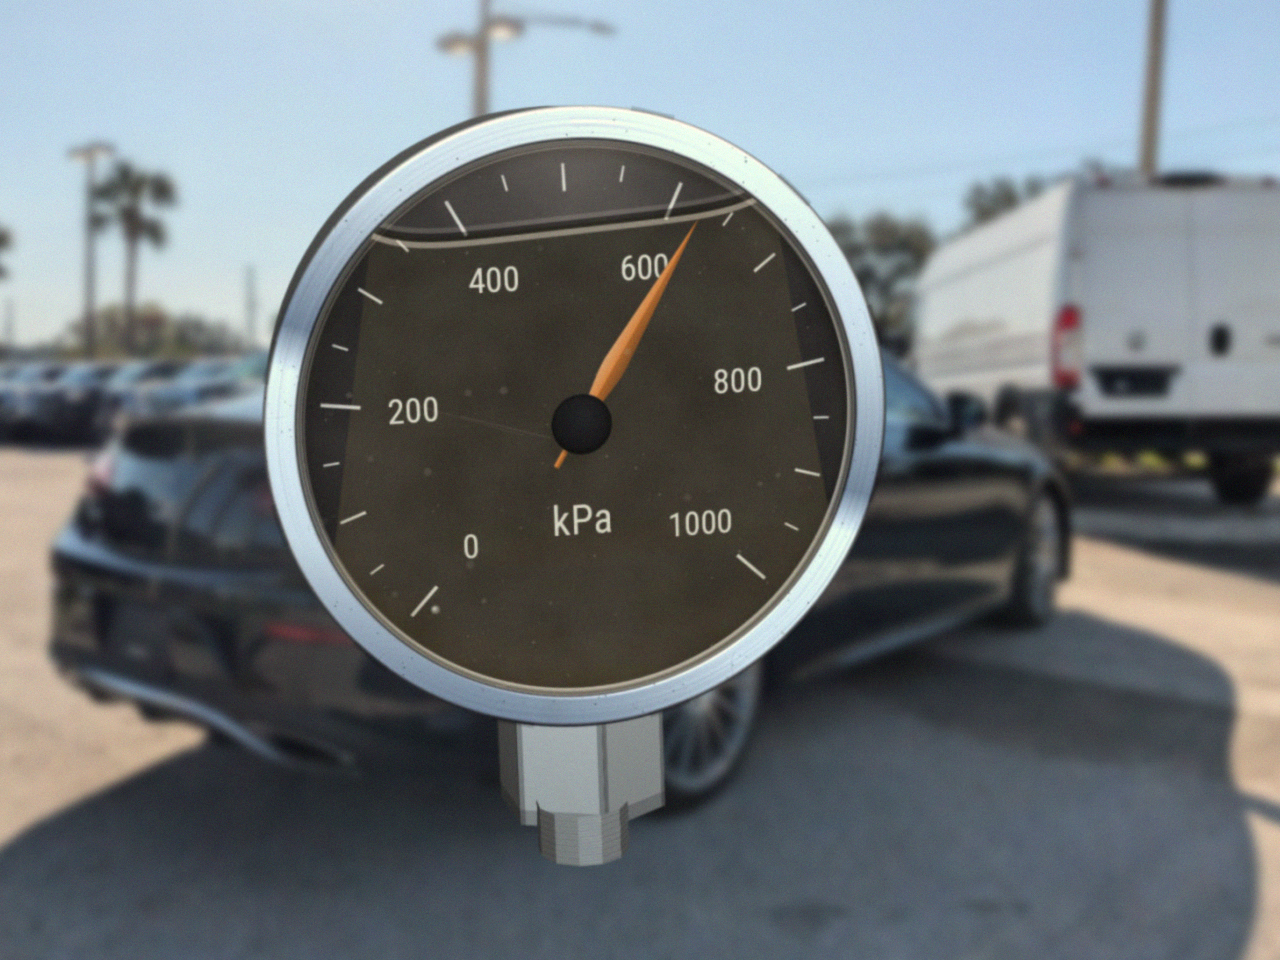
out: 625kPa
